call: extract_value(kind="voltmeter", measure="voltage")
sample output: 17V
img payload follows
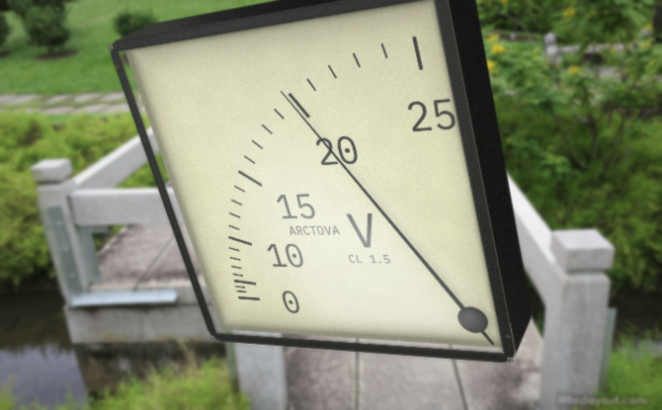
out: 20V
